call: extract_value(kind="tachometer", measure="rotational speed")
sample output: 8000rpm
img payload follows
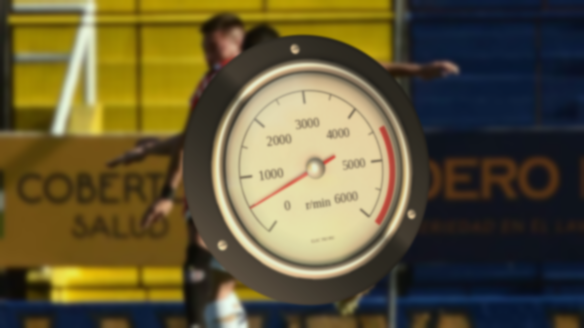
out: 500rpm
